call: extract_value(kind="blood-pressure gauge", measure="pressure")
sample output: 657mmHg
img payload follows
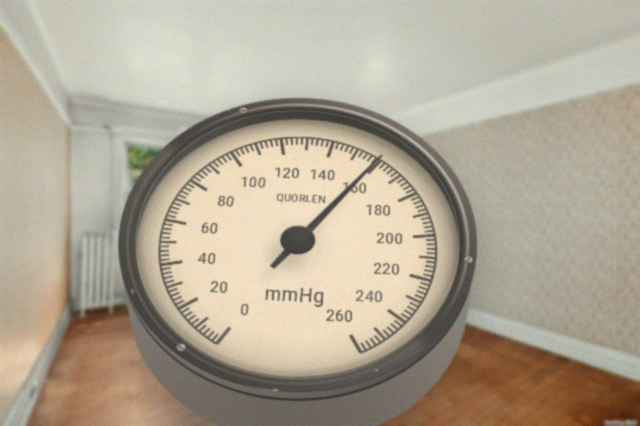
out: 160mmHg
